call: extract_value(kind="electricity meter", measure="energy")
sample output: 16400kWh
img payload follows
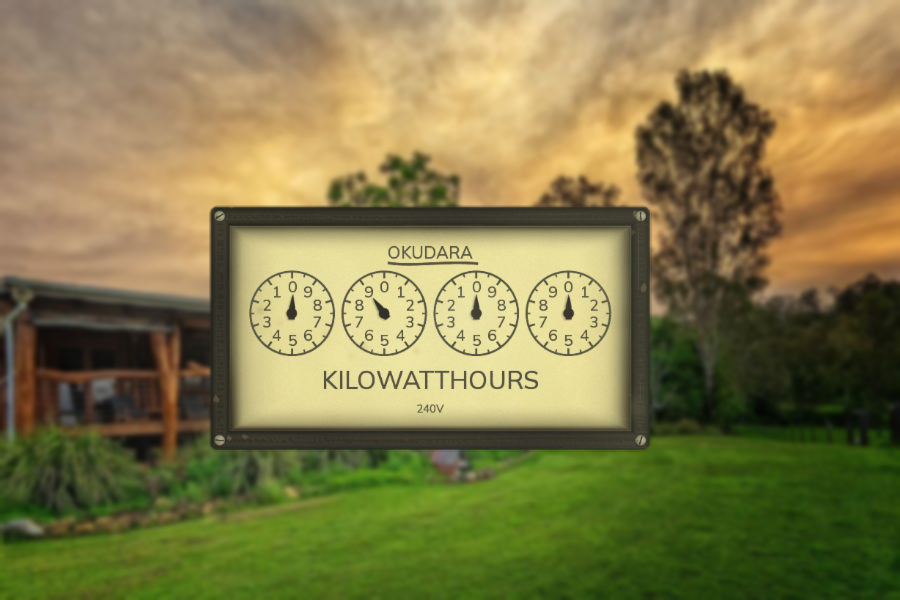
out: 9900kWh
